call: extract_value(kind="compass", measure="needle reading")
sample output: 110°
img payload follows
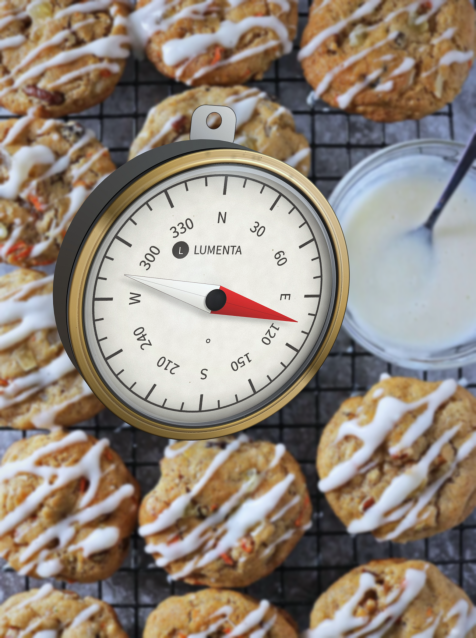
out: 105°
